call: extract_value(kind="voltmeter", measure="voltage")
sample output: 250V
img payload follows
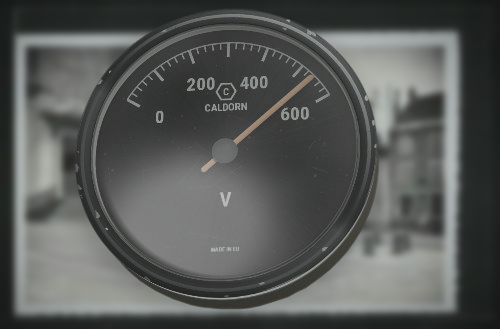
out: 540V
